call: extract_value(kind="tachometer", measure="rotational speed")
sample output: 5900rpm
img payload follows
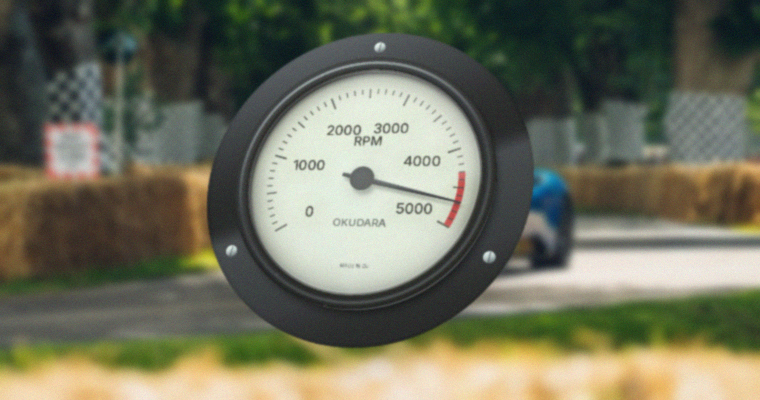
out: 4700rpm
